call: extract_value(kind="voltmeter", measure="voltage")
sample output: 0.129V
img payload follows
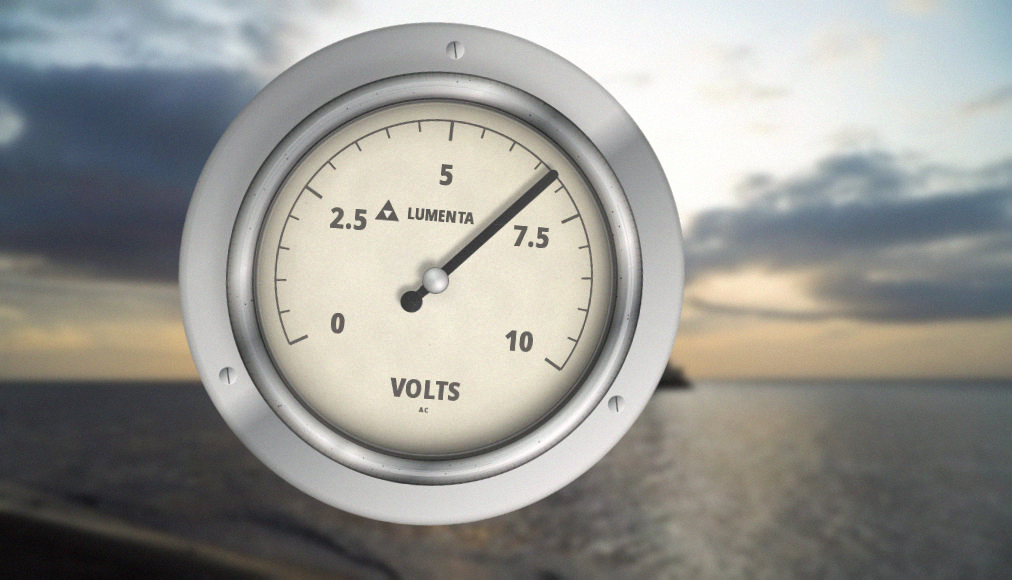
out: 6.75V
